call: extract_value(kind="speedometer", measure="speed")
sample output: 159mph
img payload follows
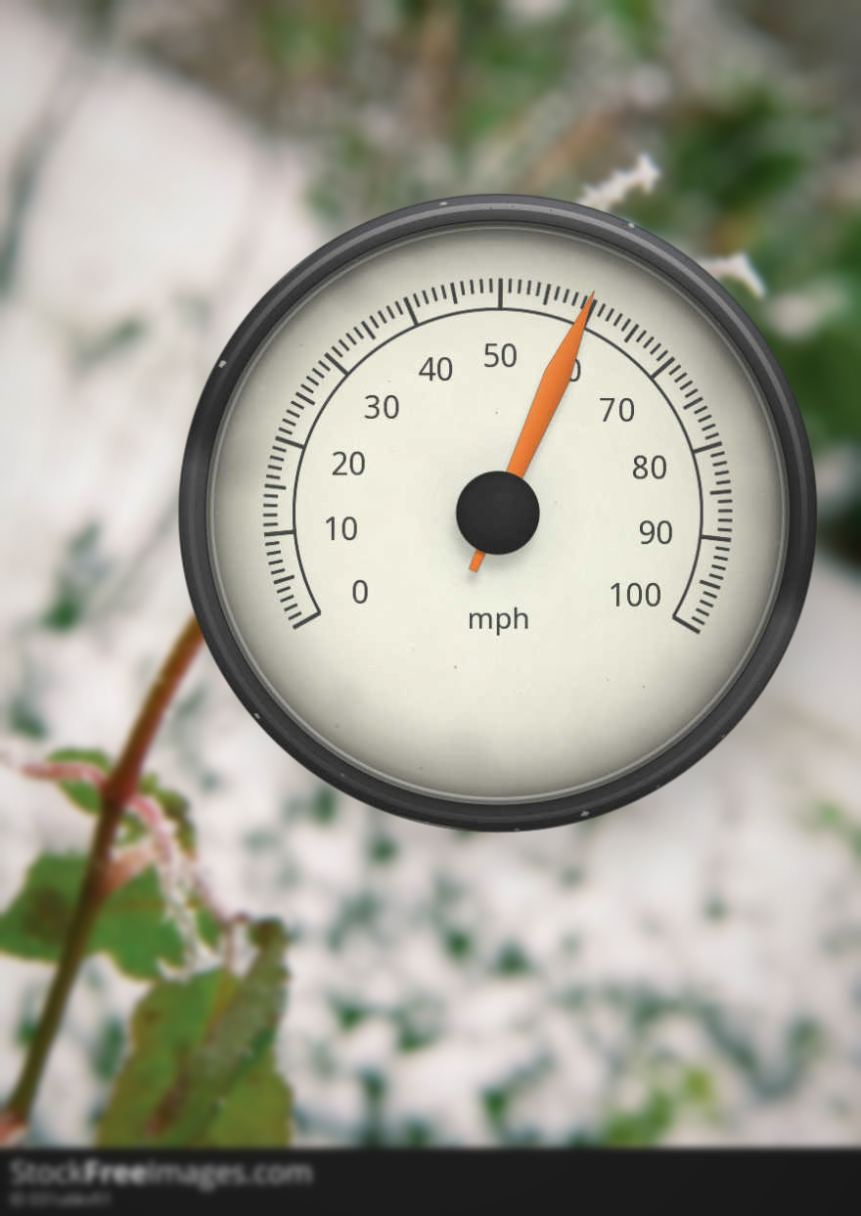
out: 59.5mph
